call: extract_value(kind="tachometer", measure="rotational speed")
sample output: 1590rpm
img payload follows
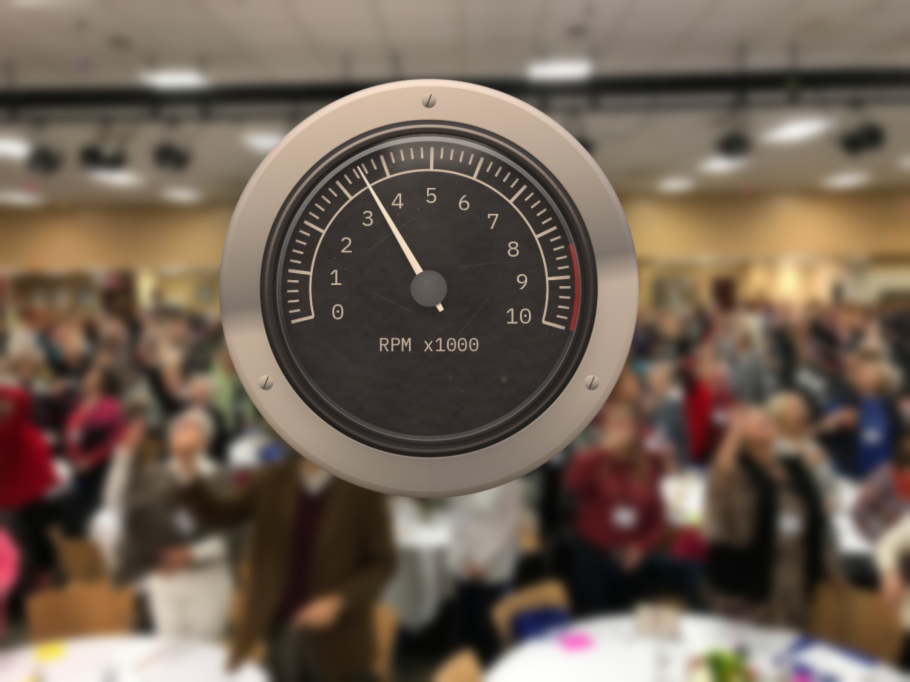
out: 3500rpm
